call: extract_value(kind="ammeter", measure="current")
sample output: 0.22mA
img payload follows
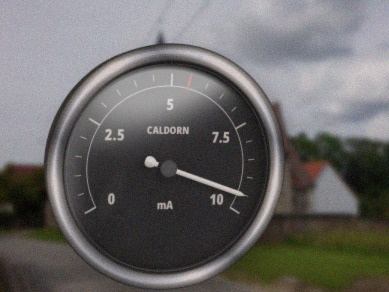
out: 9.5mA
